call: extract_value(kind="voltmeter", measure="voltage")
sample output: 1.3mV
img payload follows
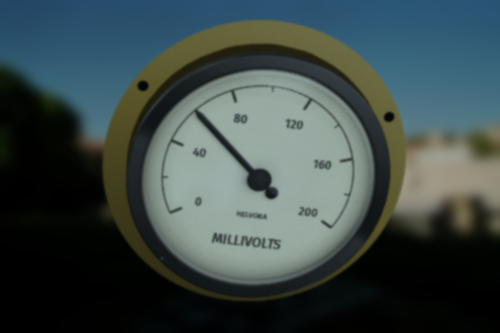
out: 60mV
